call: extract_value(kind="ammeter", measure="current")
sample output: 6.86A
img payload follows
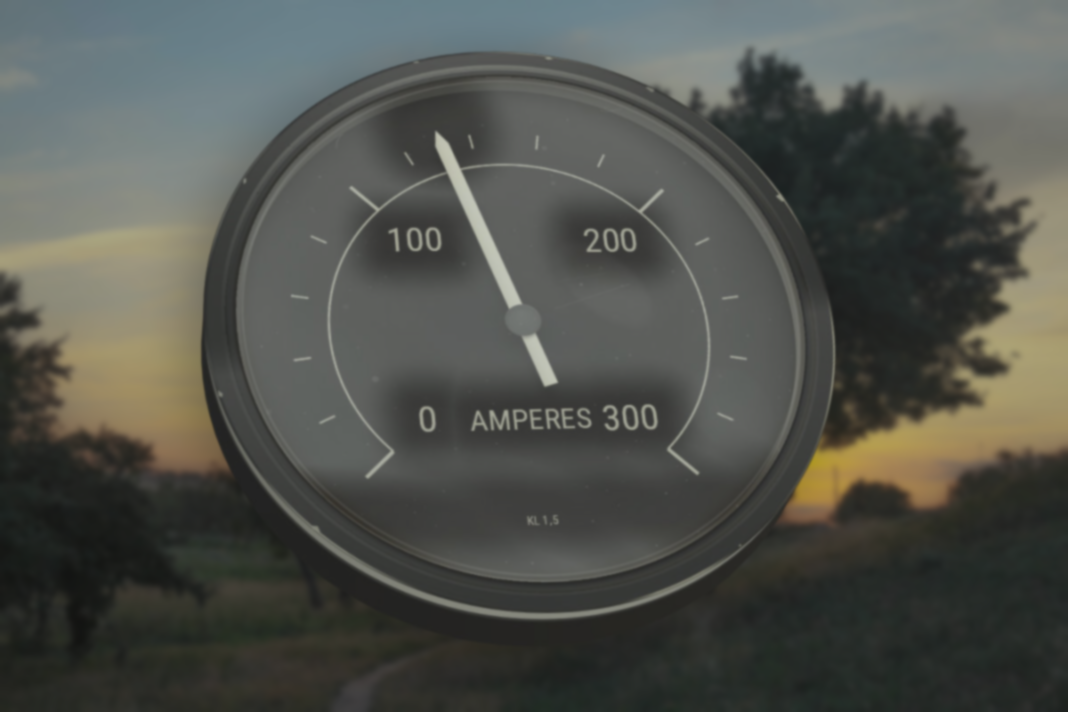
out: 130A
